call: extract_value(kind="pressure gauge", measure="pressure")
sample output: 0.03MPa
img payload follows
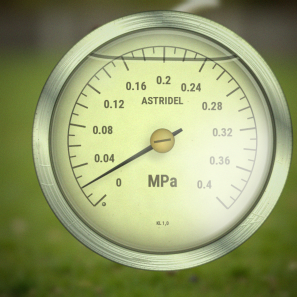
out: 0.02MPa
